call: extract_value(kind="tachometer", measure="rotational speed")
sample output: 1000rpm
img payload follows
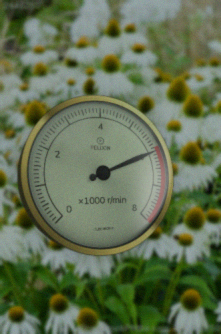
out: 6000rpm
